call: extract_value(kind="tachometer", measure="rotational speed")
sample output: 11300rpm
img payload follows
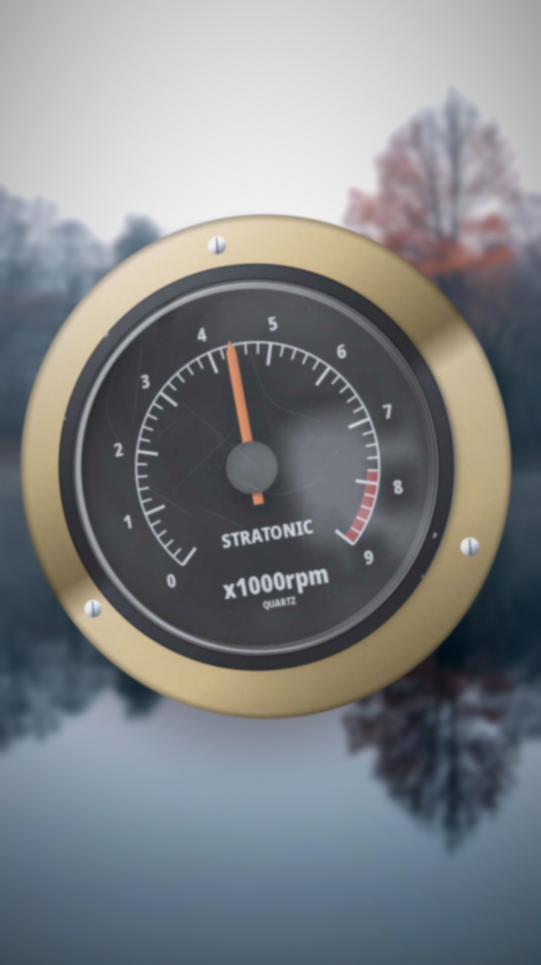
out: 4400rpm
